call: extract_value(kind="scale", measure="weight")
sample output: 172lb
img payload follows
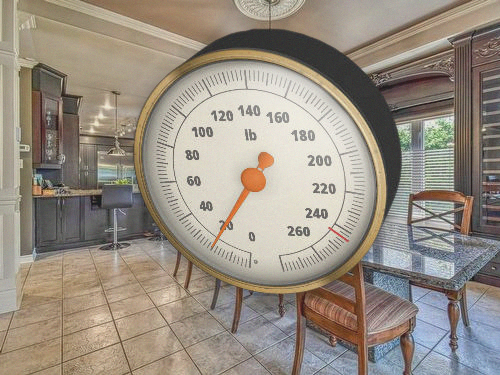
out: 20lb
